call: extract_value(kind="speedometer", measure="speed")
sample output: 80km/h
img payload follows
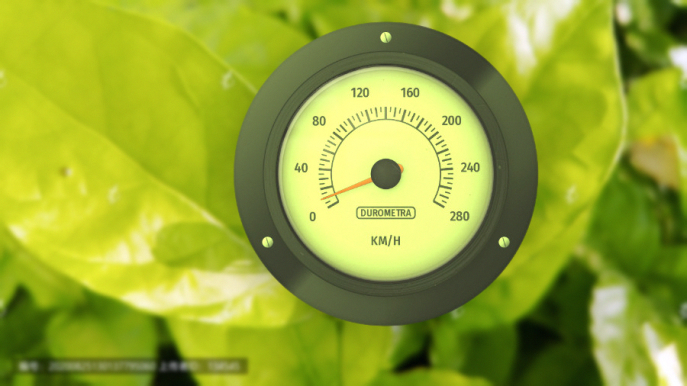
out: 10km/h
